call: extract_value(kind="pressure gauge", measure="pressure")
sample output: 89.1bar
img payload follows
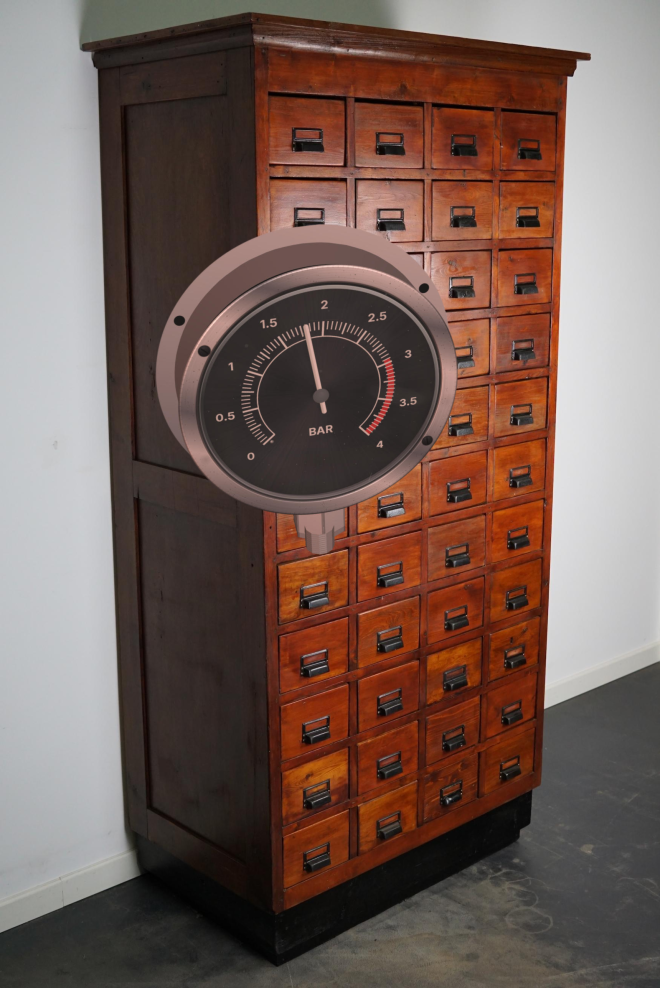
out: 1.8bar
